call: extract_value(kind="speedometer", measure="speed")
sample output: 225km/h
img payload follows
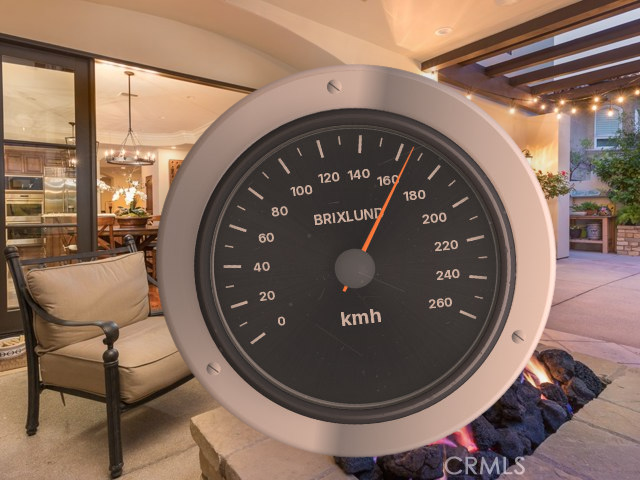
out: 165km/h
